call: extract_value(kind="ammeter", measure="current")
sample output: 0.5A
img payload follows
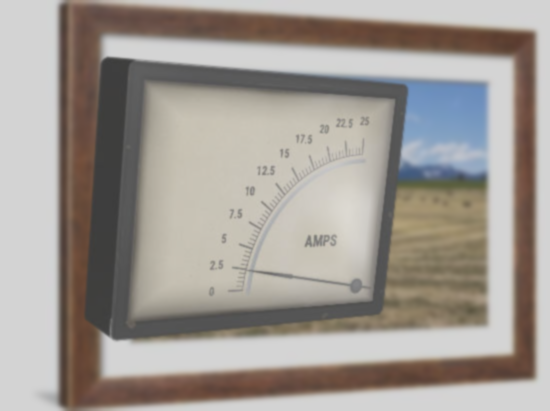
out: 2.5A
